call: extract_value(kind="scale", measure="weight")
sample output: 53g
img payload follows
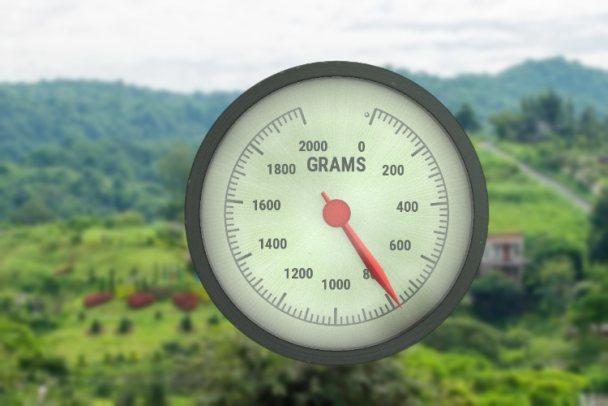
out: 780g
